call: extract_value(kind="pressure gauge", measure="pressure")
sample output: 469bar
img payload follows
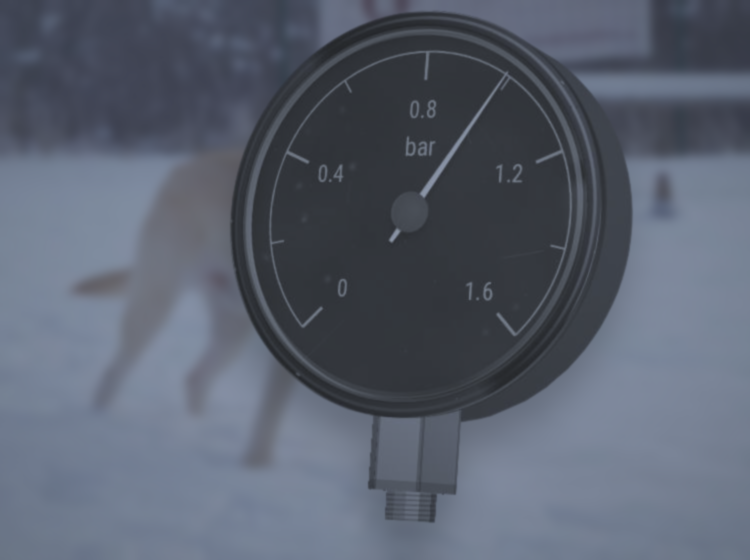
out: 1bar
